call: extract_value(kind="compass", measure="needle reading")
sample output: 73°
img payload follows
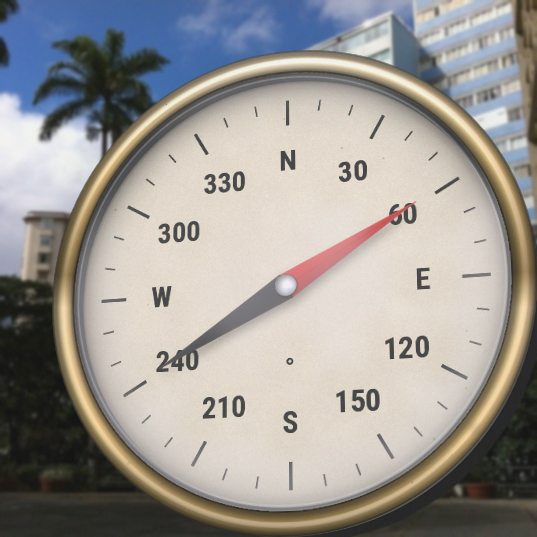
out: 60°
